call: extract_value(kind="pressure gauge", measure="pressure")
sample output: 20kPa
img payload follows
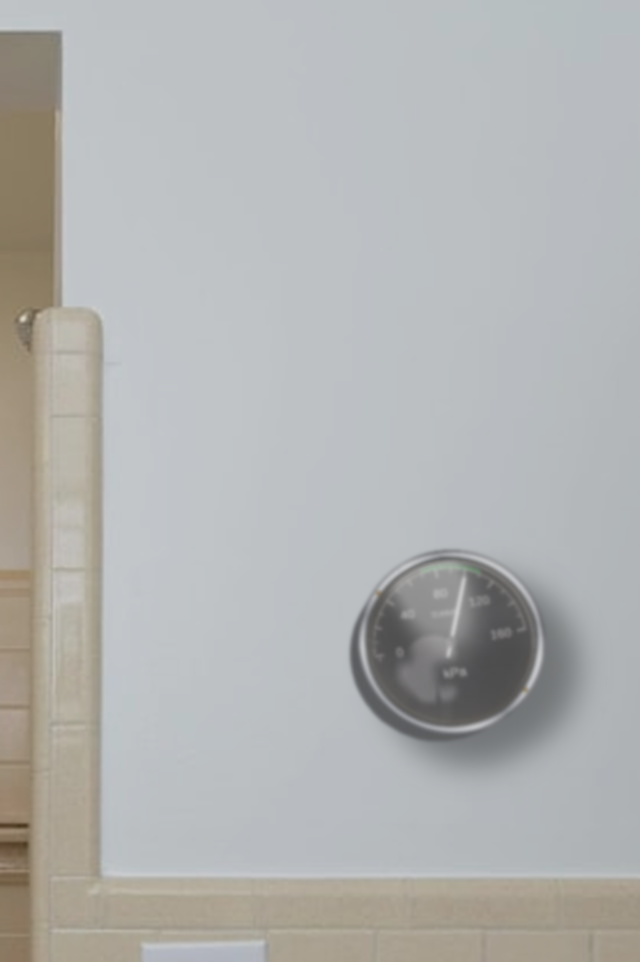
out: 100kPa
